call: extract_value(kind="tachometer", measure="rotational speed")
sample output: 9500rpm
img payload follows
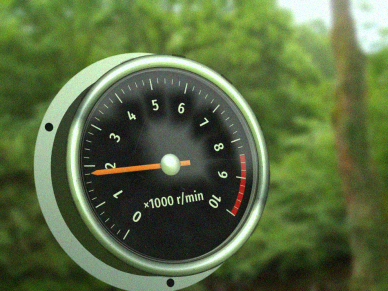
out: 1800rpm
